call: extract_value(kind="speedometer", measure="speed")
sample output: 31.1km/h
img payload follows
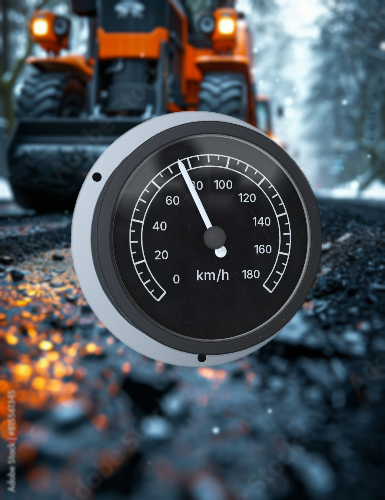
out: 75km/h
